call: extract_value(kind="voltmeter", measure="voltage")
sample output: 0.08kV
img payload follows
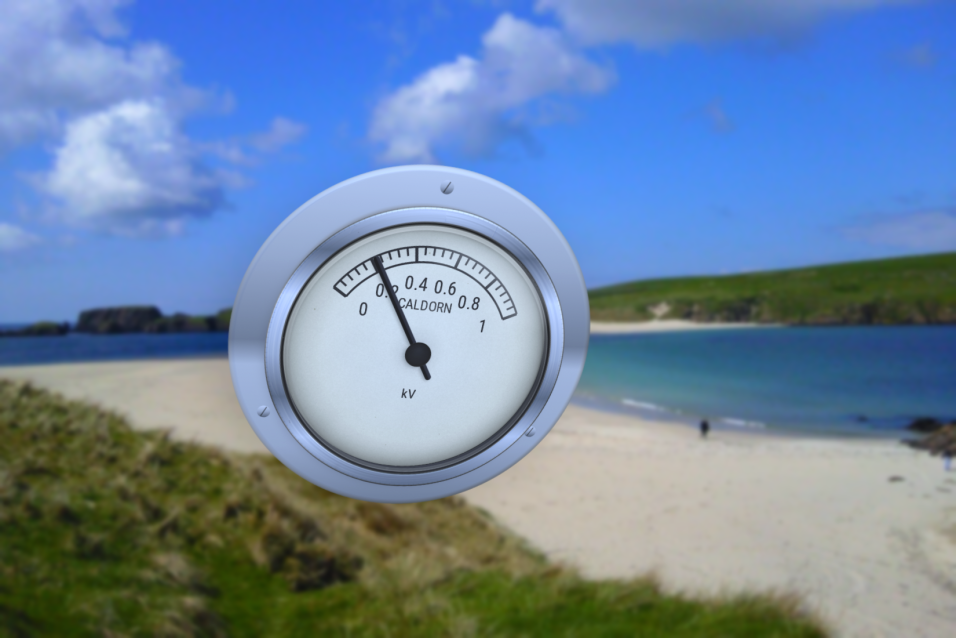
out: 0.22kV
